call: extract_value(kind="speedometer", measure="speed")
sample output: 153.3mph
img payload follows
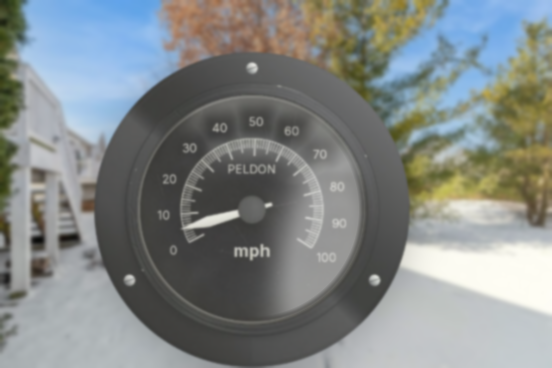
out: 5mph
